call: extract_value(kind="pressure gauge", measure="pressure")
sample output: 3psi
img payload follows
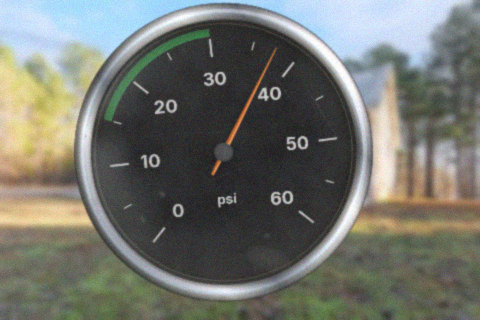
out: 37.5psi
